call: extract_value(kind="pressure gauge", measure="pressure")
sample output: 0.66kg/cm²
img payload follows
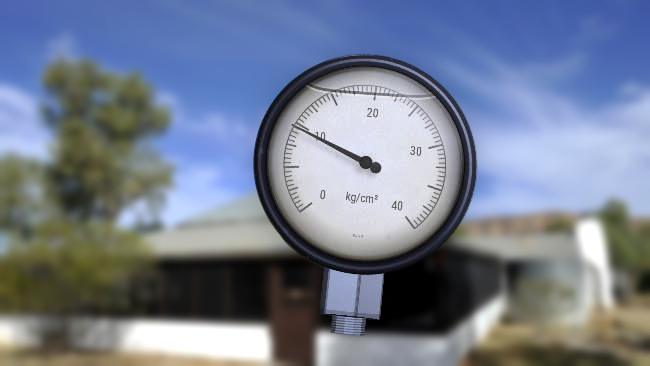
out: 9.5kg/cm²
